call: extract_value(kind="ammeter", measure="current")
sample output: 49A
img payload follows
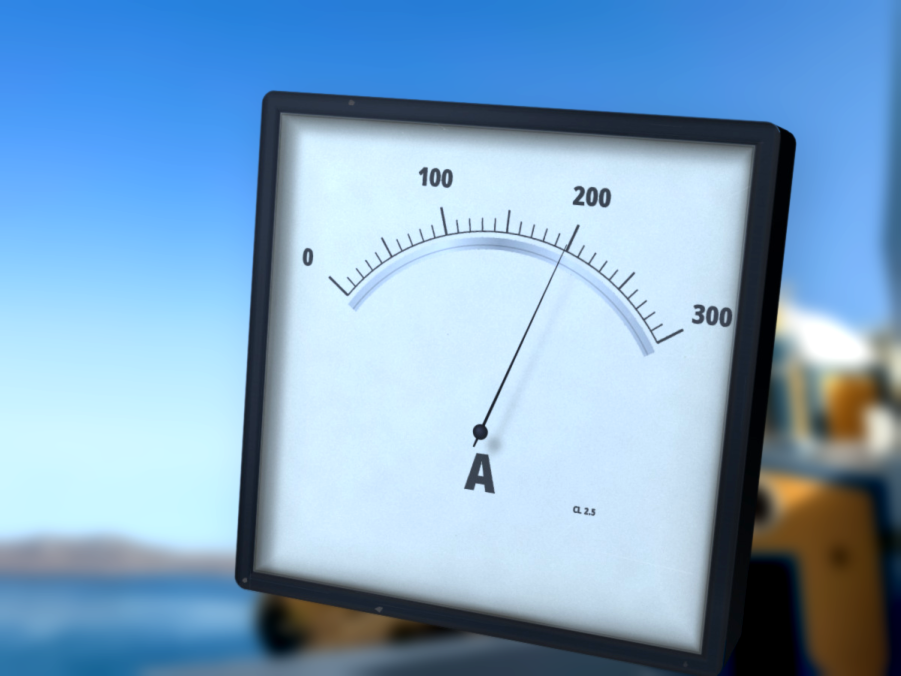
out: 200A
